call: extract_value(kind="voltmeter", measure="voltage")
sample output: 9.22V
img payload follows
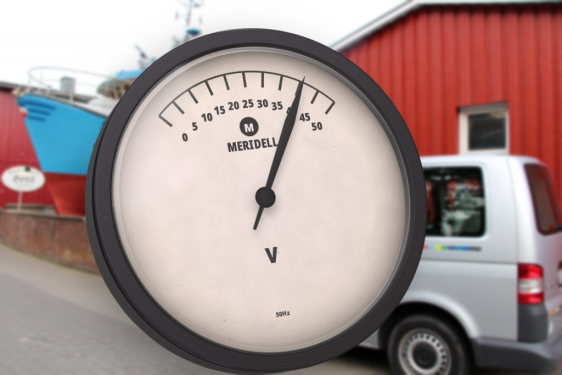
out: 40V
